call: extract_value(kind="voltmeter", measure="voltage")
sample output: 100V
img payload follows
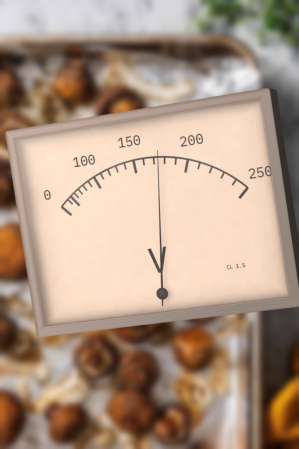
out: 175V
